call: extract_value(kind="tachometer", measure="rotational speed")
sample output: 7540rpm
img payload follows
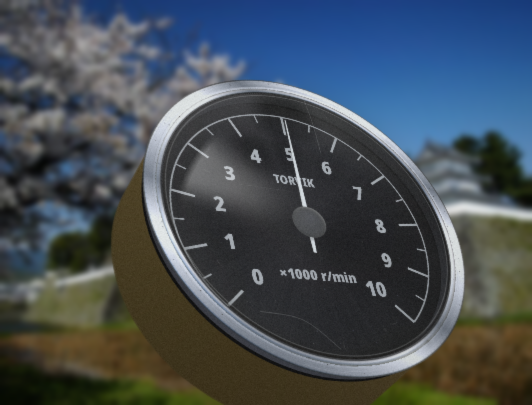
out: 5000rpm
